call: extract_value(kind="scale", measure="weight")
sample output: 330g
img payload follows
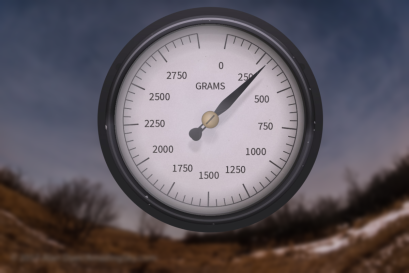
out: 300g
